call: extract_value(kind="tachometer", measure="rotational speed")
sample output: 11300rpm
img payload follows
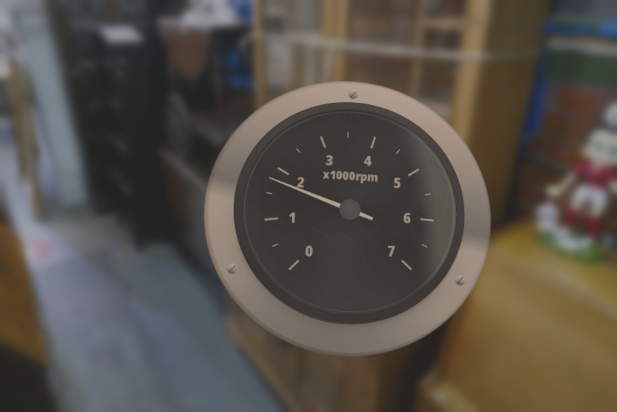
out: 1750rpm
